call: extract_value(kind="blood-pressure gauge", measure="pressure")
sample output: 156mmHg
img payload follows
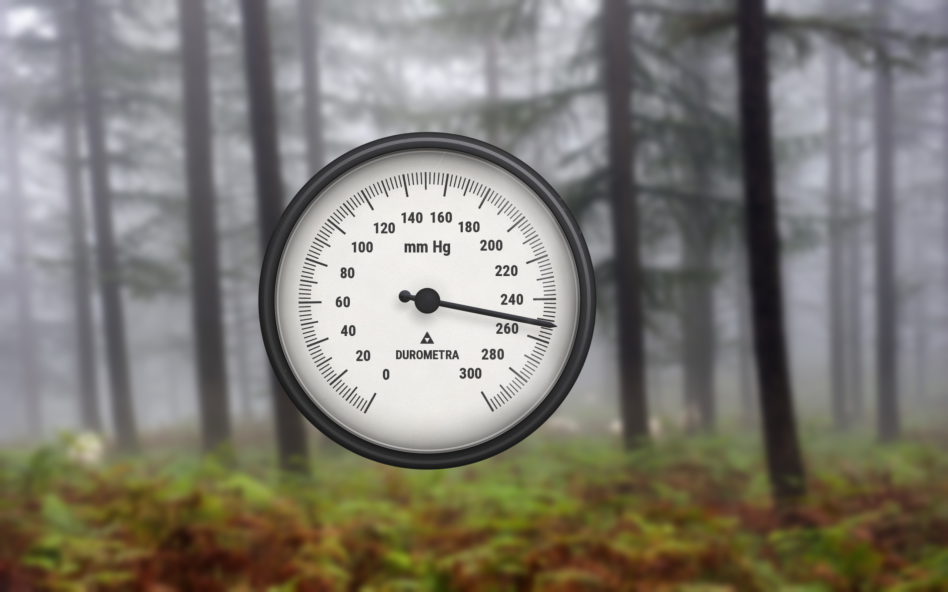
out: 252mmHg
